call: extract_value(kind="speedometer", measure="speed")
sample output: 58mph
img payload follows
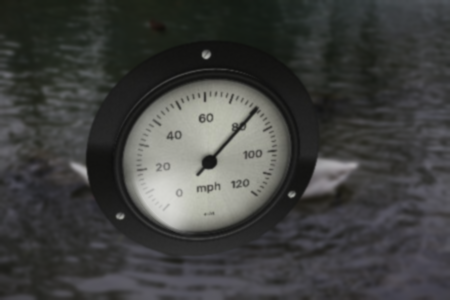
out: 80mph
